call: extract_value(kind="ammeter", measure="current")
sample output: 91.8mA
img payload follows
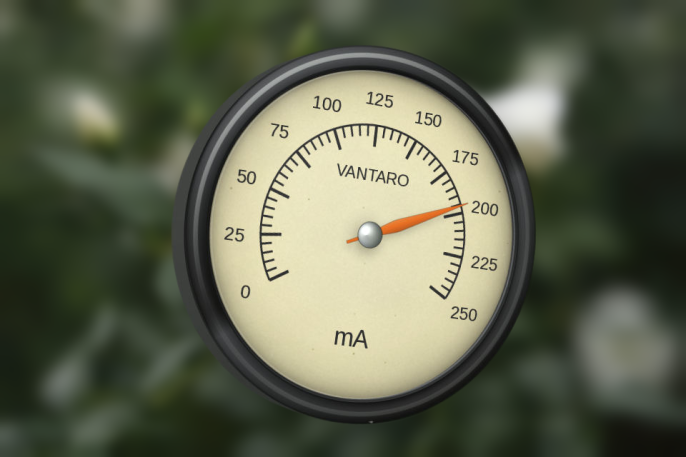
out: 195mA
